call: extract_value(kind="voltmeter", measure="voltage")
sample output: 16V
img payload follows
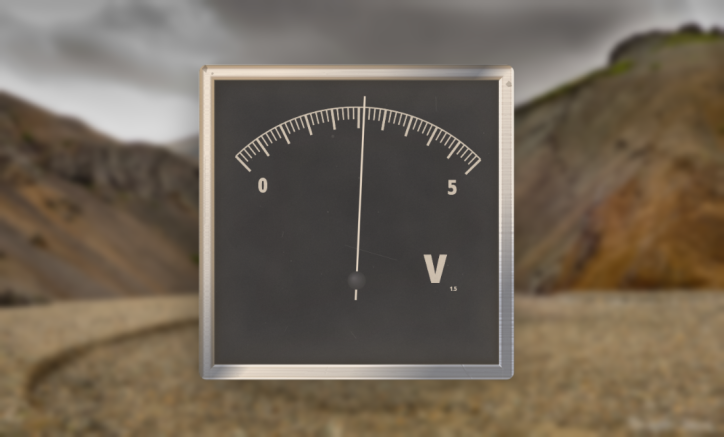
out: 2.6V
